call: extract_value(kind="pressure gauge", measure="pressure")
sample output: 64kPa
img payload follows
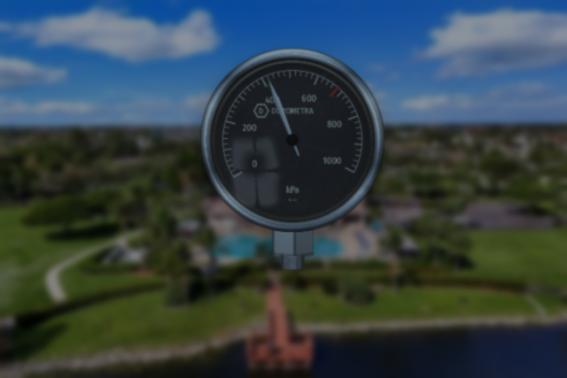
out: 420kPa
